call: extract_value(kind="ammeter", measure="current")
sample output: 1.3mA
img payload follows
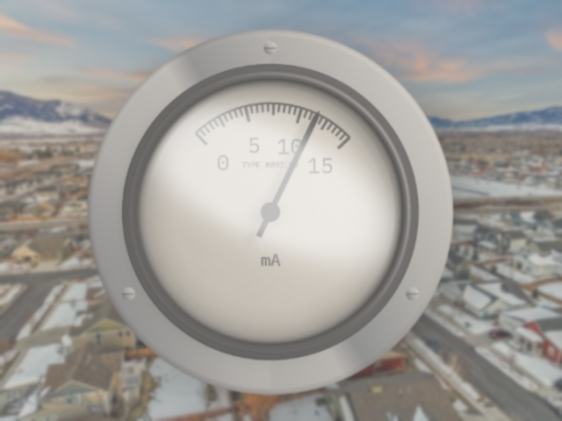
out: 11.5mA
